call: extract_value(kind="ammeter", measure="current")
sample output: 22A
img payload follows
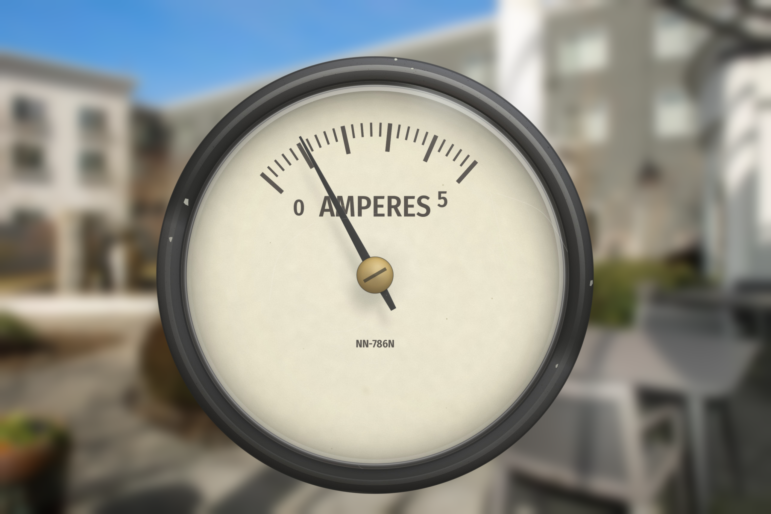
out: 1.1A
